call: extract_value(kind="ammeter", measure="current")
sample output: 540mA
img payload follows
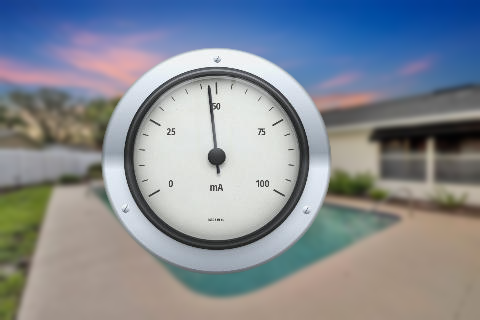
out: 47.5mA
